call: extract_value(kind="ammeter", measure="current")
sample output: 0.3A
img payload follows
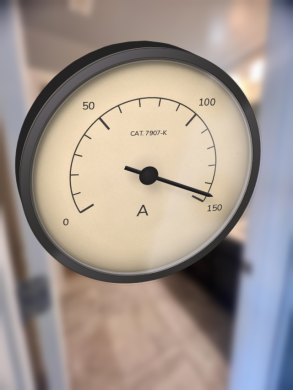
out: 145A
